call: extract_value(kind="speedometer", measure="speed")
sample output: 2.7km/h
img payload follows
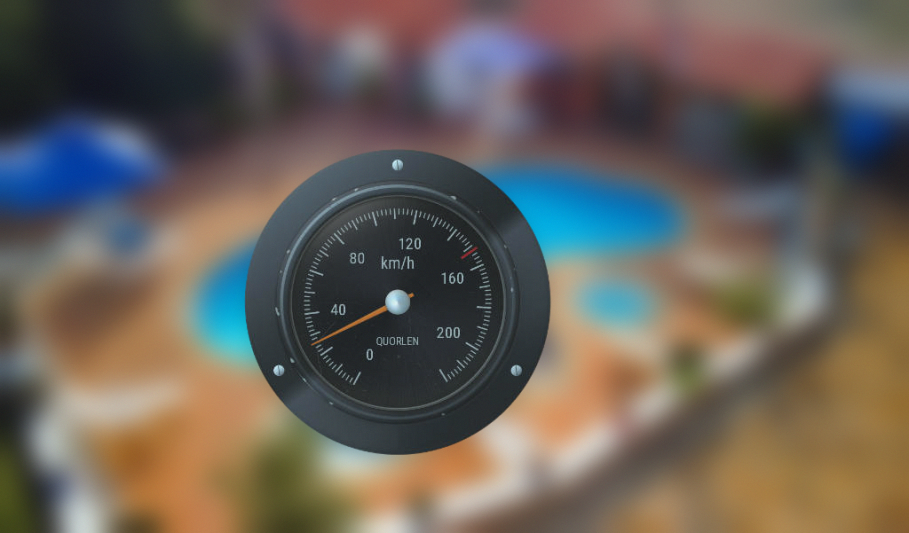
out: 26km/h
